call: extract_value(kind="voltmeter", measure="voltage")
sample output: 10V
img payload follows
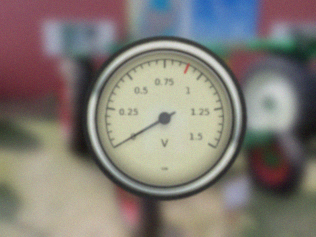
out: 0V
